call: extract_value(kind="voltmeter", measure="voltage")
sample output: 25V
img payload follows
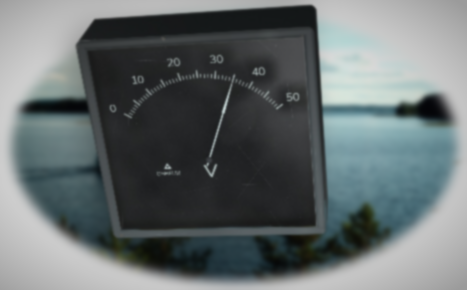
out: 35V
